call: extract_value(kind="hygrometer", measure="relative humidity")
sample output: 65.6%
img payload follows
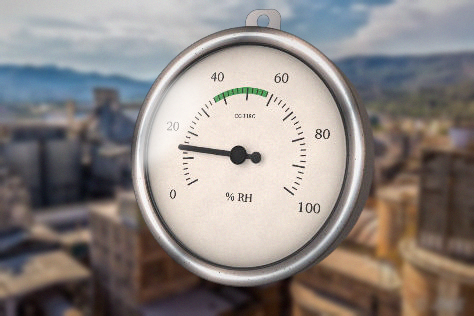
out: 14%
